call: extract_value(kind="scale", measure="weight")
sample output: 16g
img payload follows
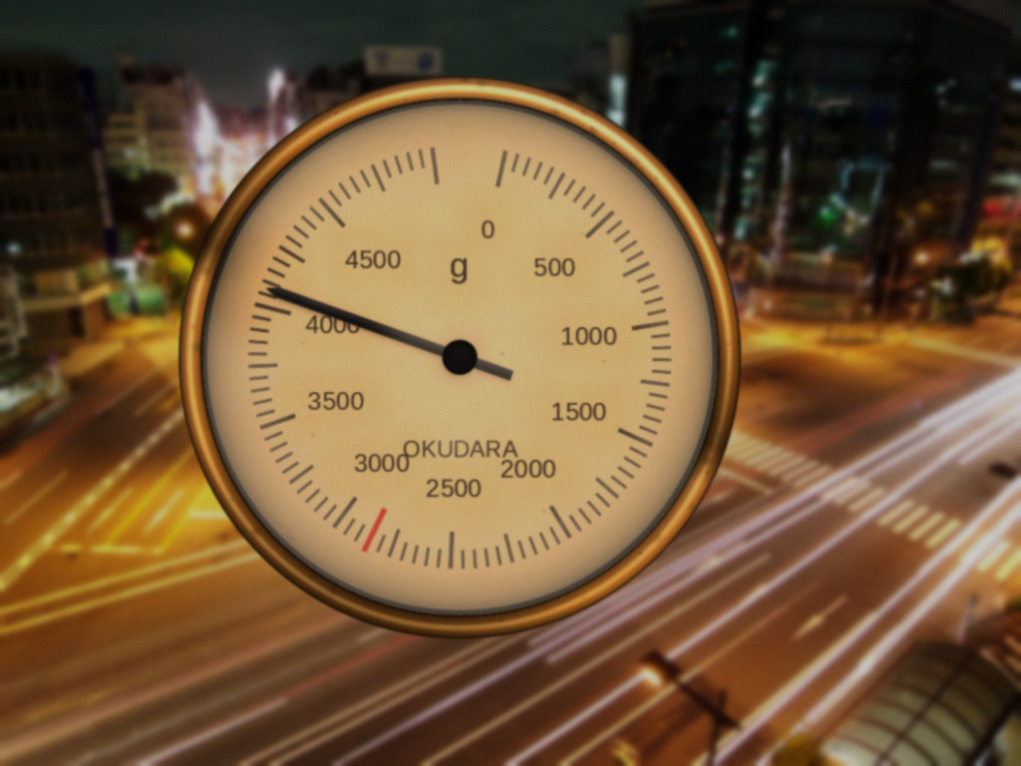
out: 4075g
